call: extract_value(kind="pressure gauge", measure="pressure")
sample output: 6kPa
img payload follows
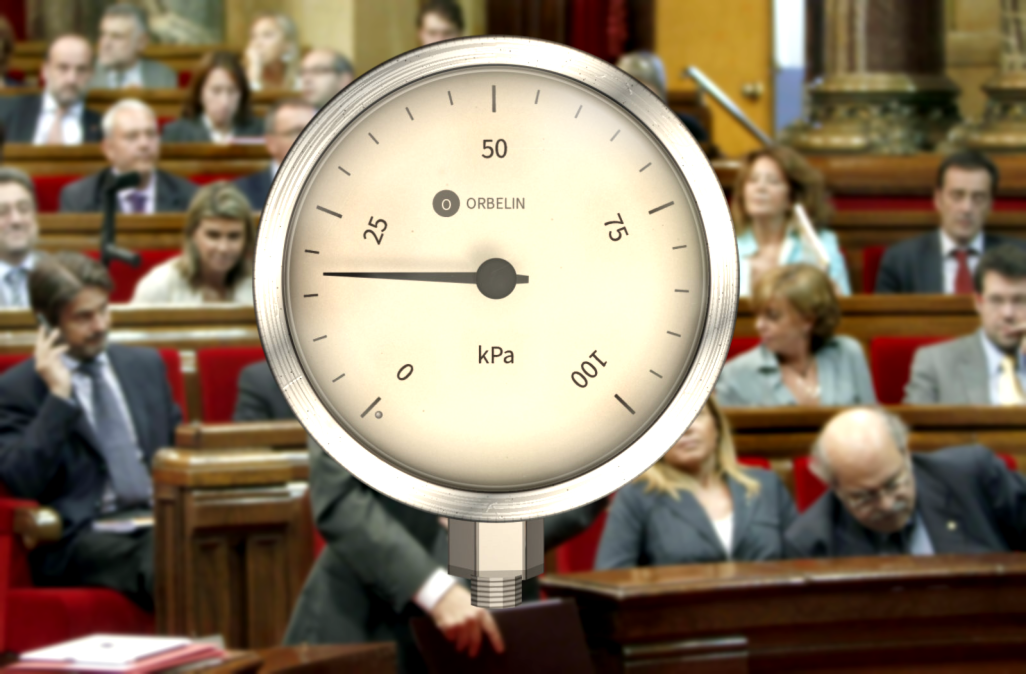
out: 17.5kPa
